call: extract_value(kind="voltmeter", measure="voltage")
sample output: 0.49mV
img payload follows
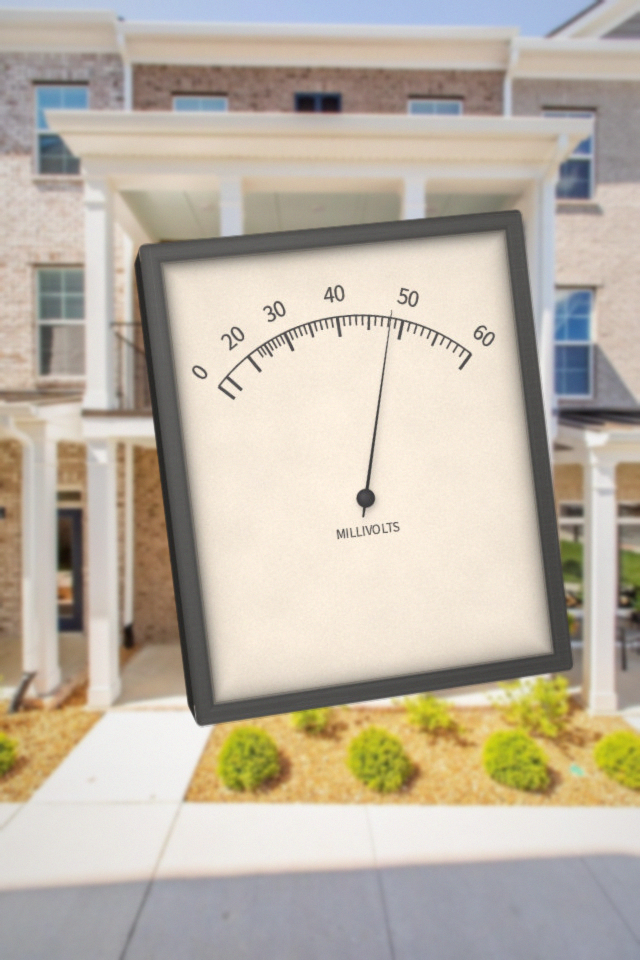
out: 48mV
